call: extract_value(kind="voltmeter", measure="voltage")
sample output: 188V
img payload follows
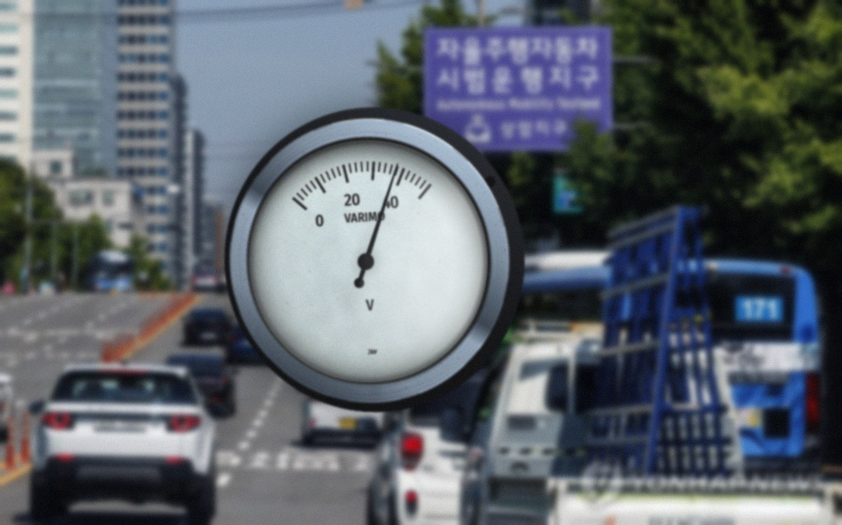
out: 38V
